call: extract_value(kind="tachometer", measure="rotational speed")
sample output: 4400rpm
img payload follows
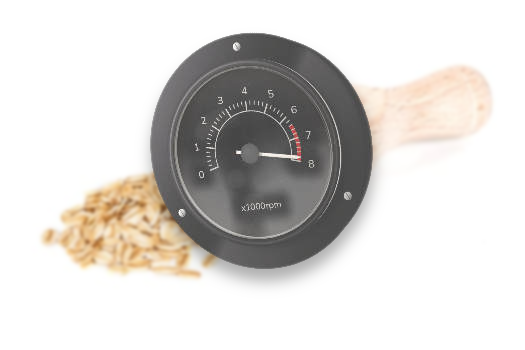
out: 7800rpm
